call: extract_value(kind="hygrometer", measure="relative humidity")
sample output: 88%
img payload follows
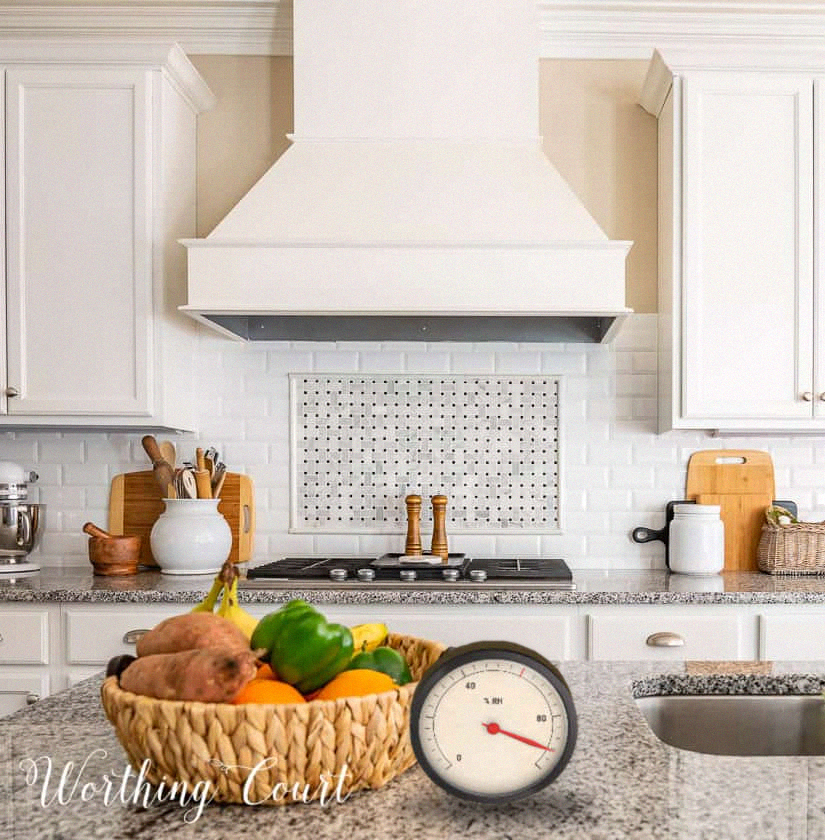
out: 92%
